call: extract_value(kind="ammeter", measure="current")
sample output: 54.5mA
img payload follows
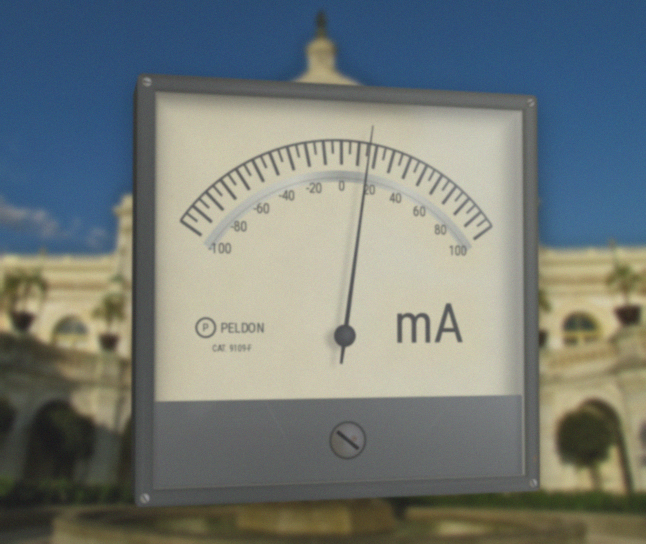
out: 15mA
